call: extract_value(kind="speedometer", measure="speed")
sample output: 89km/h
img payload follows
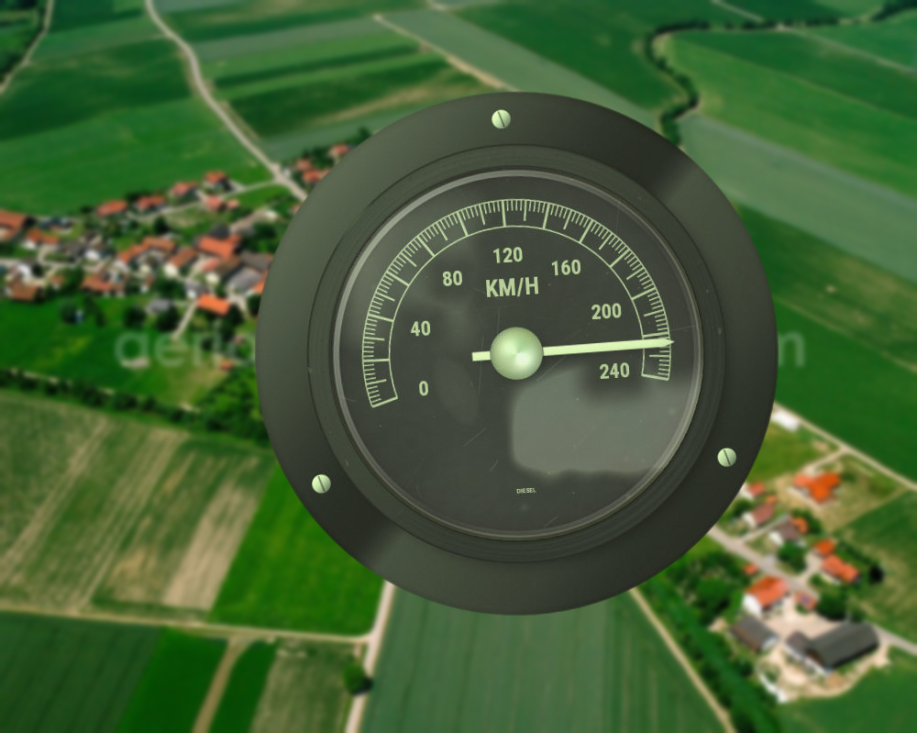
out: 224km/h
